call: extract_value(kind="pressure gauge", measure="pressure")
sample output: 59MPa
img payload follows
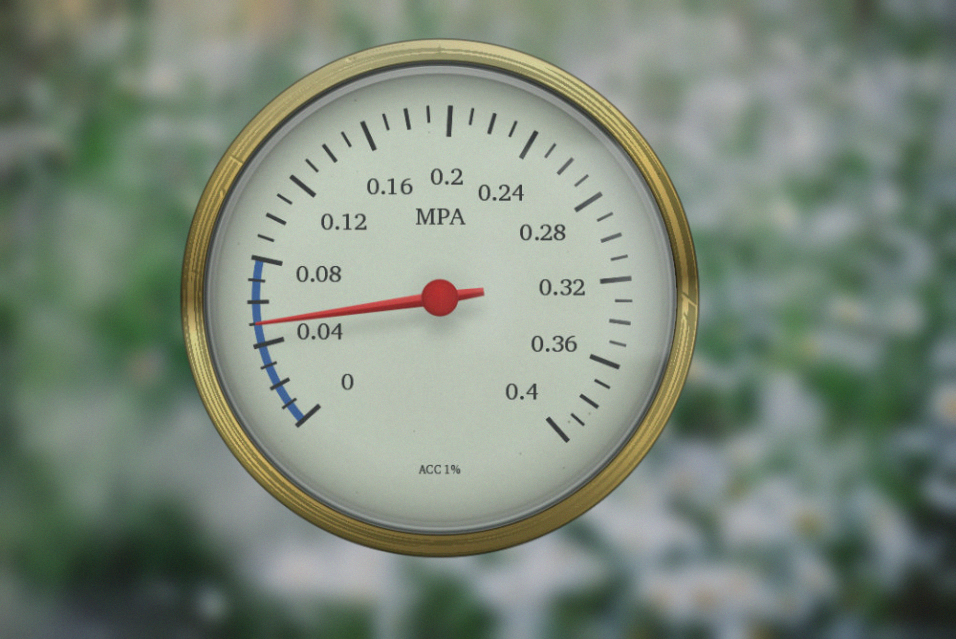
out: 0.05MPa
